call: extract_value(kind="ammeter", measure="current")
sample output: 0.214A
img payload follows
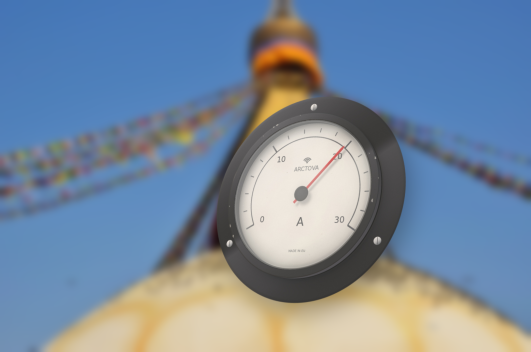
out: 20A
